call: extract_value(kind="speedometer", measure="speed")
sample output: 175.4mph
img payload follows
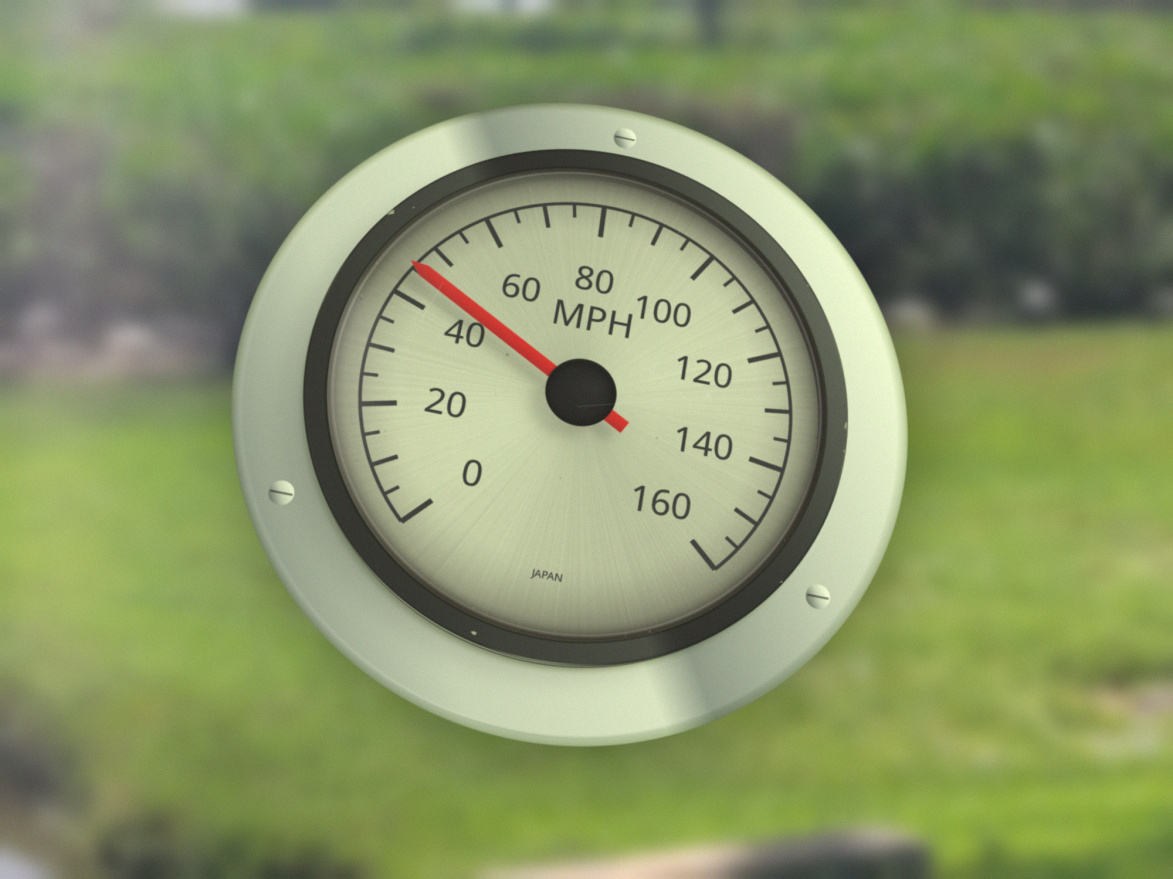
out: 45mph
